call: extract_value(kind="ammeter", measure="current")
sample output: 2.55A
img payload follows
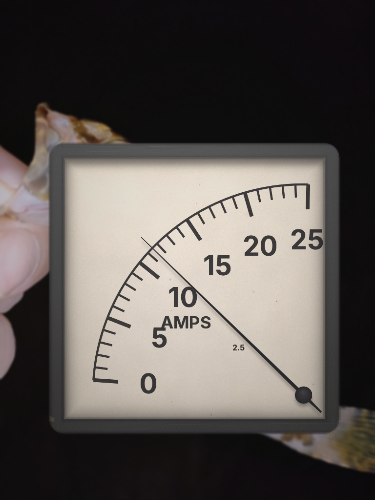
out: 11.5A
